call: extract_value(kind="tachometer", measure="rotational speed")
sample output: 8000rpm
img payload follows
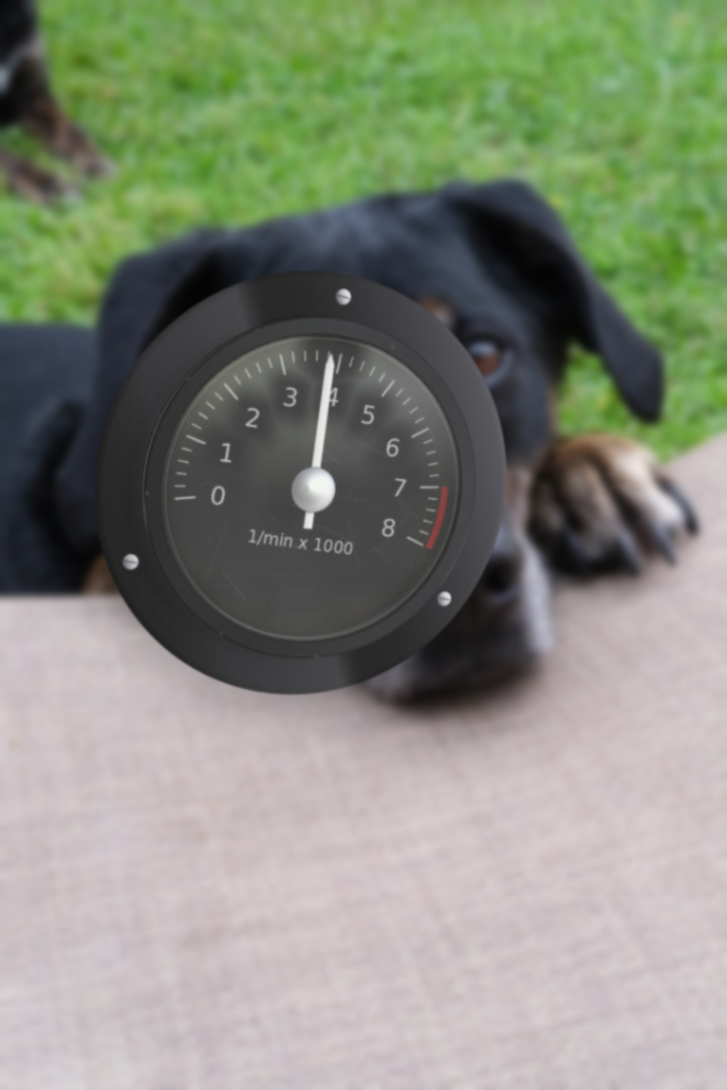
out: 3800rpm
